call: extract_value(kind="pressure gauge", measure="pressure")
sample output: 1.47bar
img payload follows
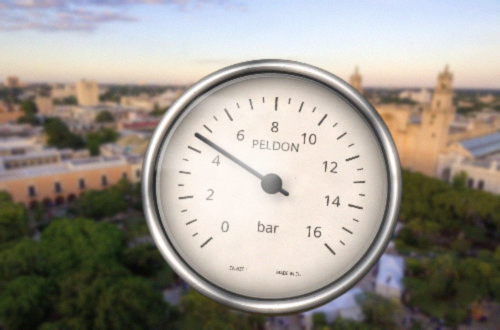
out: 4.5bar
